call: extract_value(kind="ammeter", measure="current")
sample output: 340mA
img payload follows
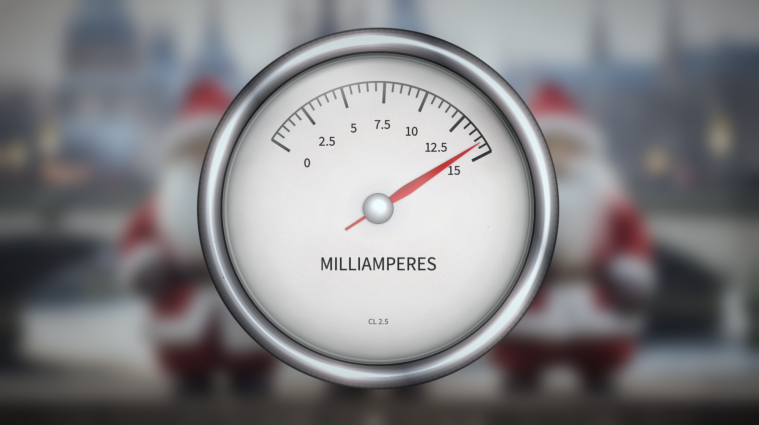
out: 14.25mA
